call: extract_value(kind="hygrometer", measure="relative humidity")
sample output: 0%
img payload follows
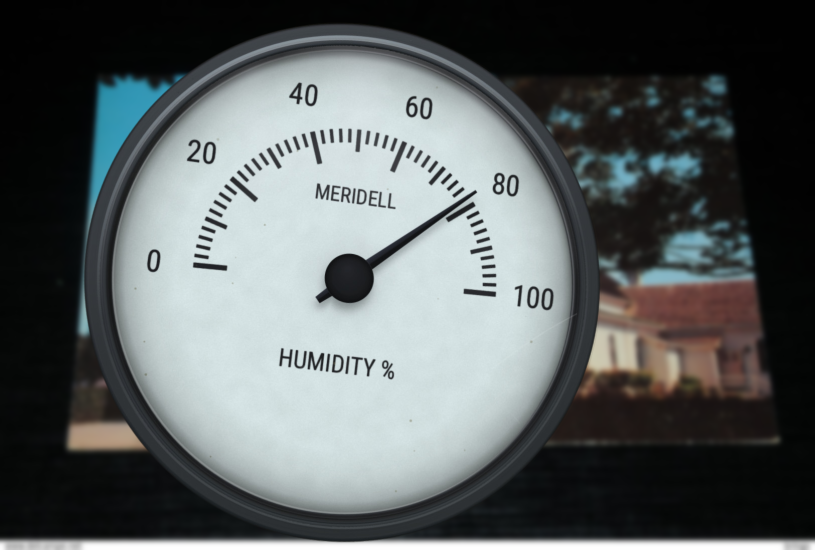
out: 78%
